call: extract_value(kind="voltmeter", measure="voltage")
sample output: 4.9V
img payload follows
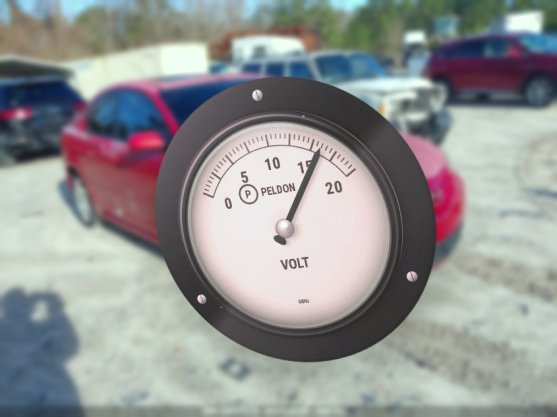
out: 16V
